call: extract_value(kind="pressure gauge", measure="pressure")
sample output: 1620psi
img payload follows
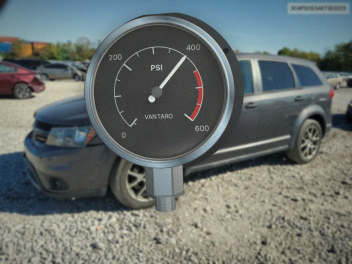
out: 400psi
